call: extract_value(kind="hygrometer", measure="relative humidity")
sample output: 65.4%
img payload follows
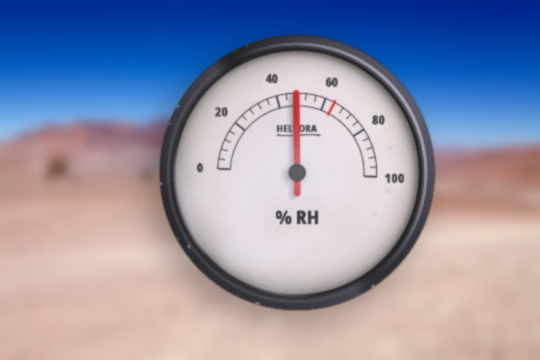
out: 48%
